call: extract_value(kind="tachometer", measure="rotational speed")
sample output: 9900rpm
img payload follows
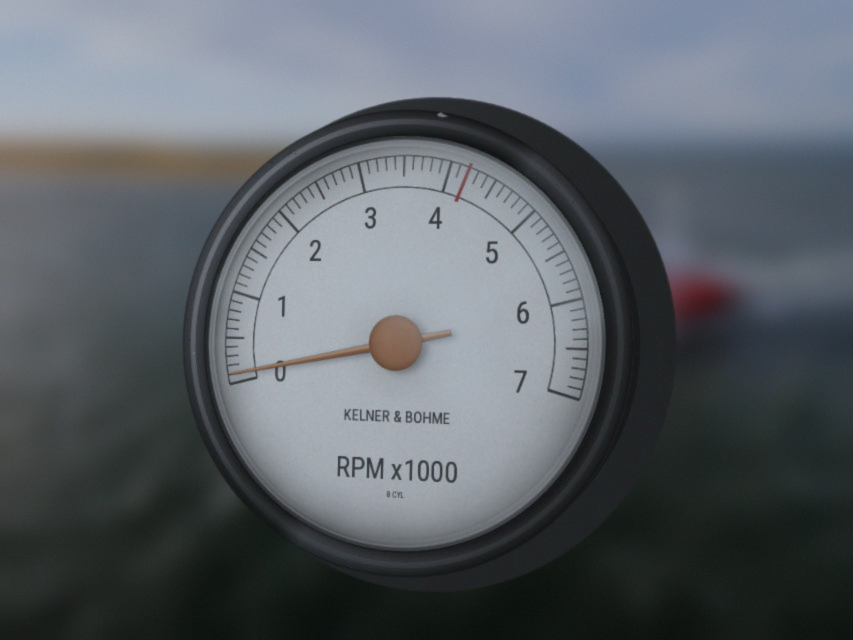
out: 100rpm
